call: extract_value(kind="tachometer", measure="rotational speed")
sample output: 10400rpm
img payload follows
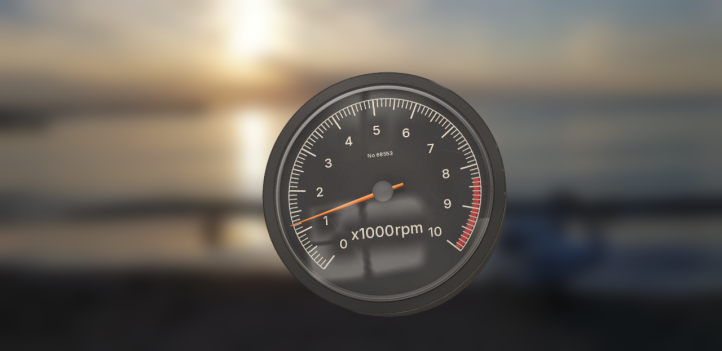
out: 1200rpm
